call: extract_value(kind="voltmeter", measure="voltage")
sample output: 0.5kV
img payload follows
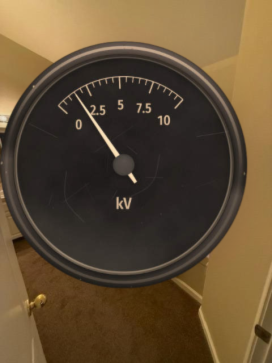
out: 1.5kV
